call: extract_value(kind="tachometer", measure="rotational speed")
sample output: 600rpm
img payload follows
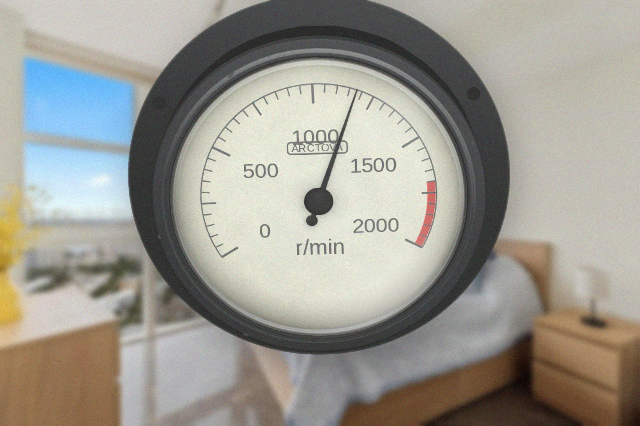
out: 1175rpm
